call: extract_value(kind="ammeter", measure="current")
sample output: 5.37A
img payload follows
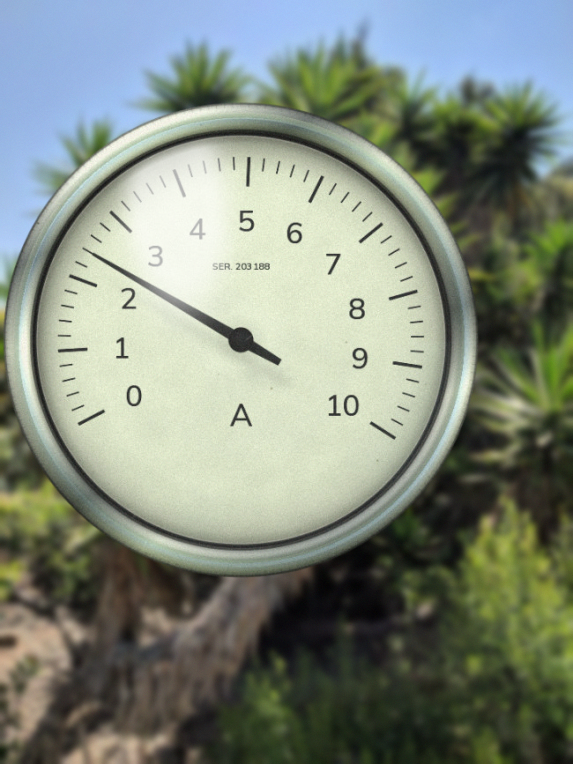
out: 2.4A
